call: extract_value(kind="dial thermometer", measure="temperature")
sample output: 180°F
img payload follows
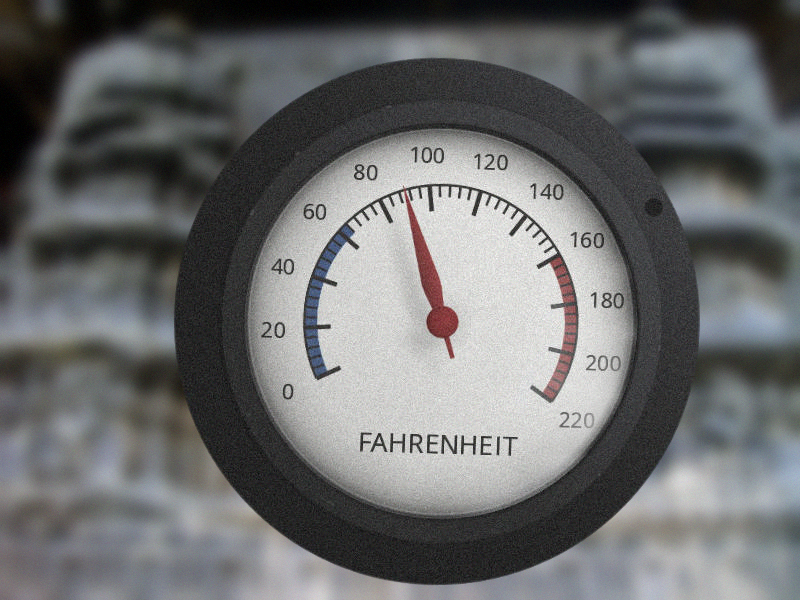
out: 90°F
